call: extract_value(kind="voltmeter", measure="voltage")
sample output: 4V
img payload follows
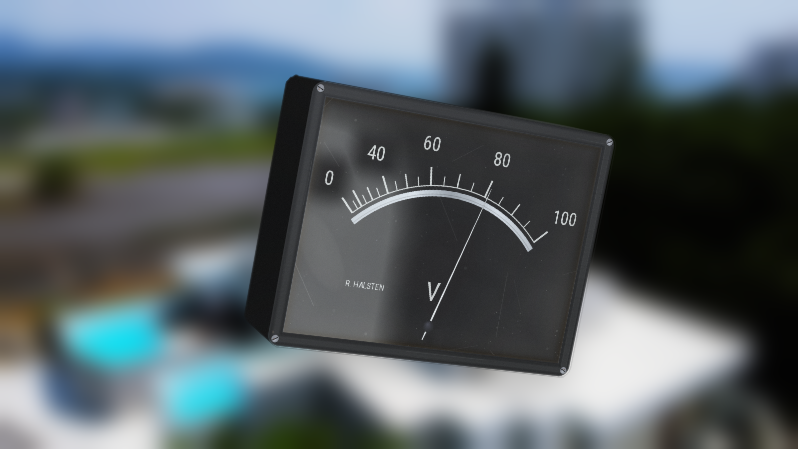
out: 80V
